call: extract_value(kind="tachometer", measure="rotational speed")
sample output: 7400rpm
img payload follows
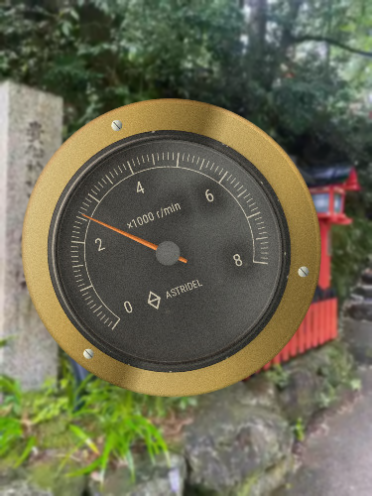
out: 2600rpm
